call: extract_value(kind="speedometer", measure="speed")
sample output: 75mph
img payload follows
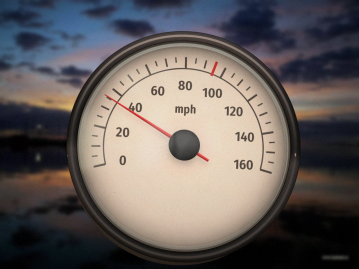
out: 35mph
